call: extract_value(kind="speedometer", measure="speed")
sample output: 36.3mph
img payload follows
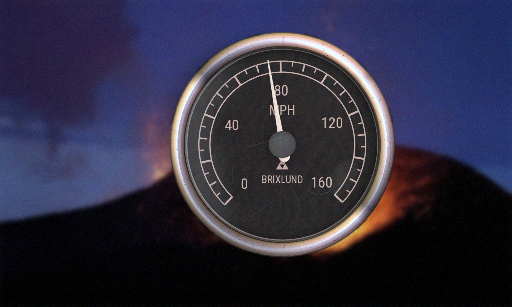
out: 75mph
